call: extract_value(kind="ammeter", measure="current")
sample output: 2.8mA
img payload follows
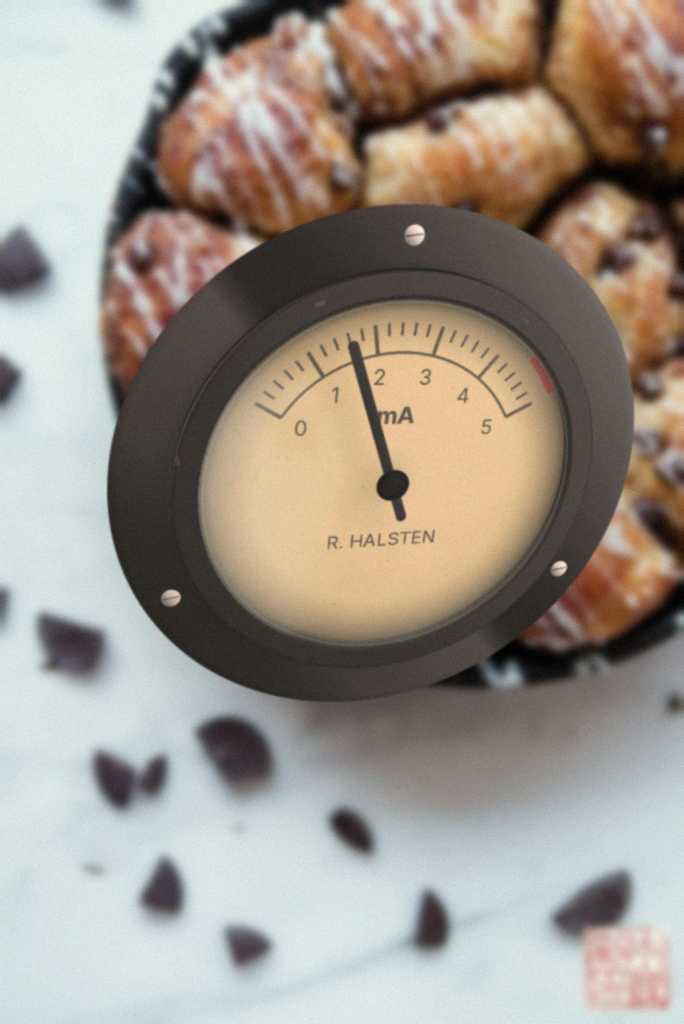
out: 1.6mA
